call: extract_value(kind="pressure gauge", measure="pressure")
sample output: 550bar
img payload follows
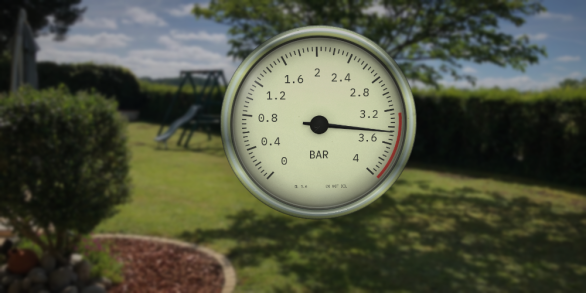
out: 3.45bar
